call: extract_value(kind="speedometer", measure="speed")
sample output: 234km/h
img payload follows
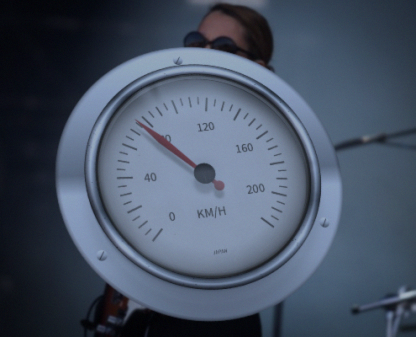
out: 75km/h
